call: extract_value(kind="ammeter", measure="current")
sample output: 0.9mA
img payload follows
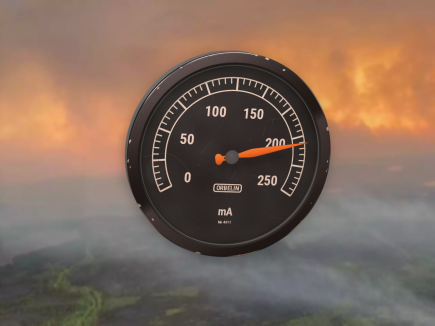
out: 205mA
